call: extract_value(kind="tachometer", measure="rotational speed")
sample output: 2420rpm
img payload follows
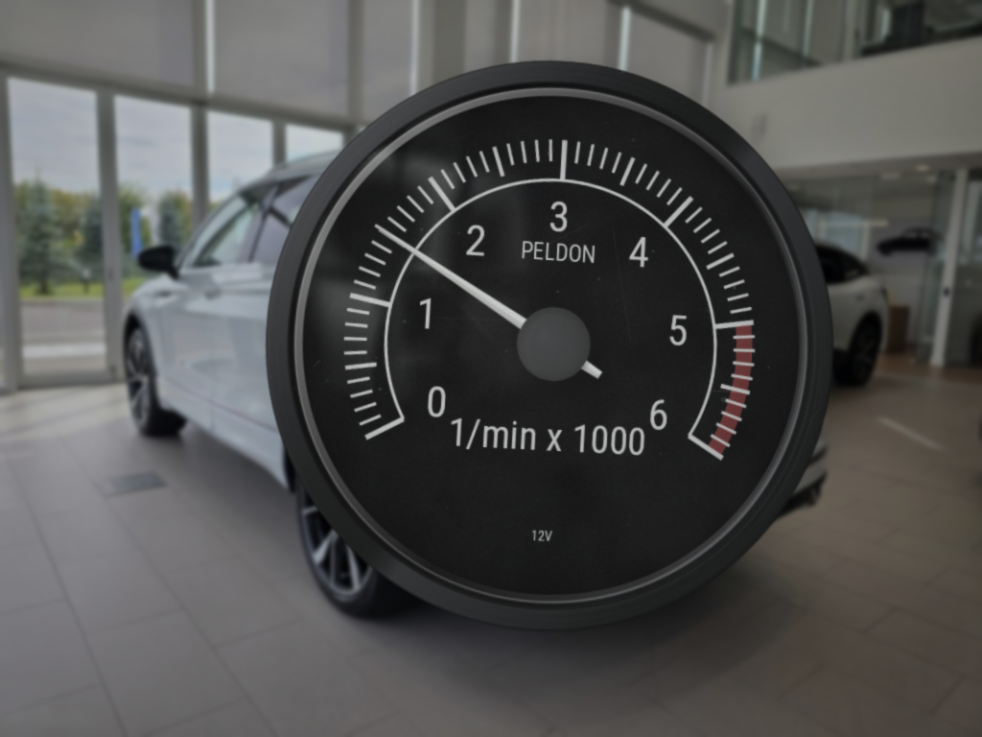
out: 1500rpm
